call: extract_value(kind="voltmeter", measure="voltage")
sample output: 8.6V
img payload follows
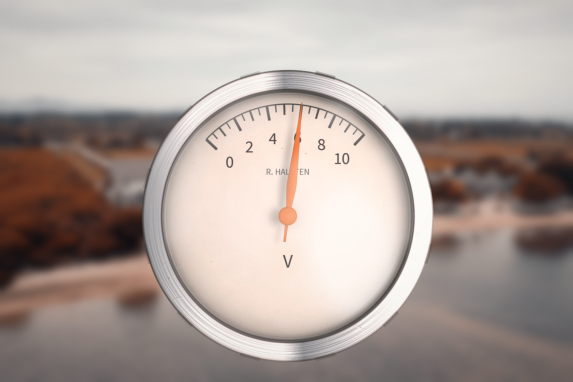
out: 6V
